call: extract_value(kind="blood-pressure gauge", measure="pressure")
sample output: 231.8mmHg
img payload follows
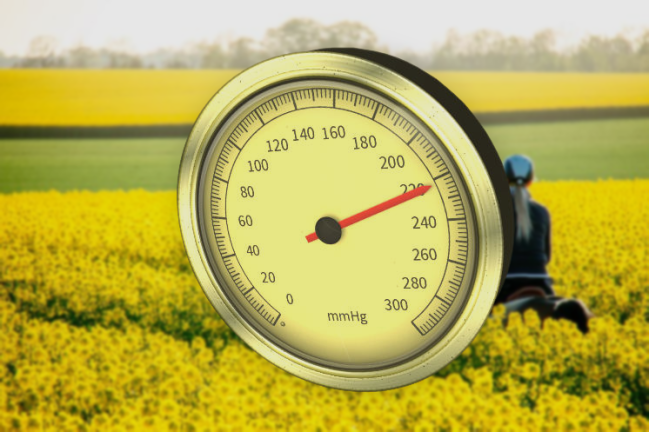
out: 222mmHg
